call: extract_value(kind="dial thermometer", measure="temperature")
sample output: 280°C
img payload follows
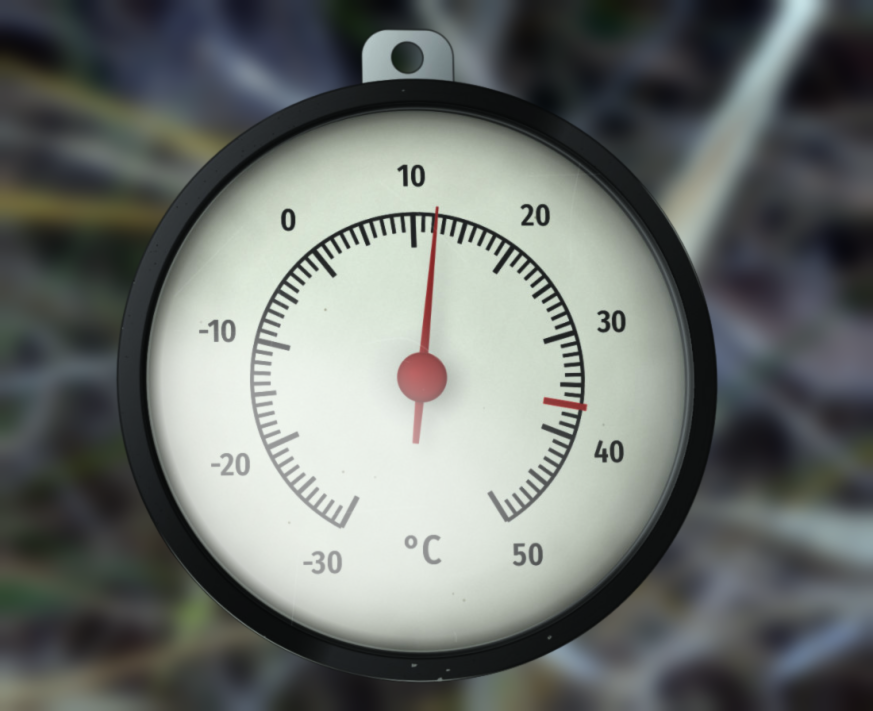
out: 12°C
